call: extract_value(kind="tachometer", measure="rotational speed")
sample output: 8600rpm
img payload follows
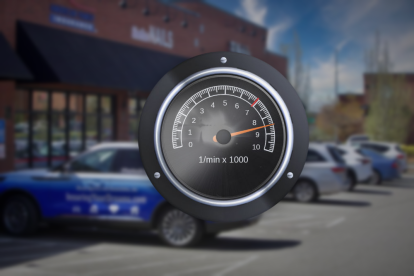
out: 8500rpm
